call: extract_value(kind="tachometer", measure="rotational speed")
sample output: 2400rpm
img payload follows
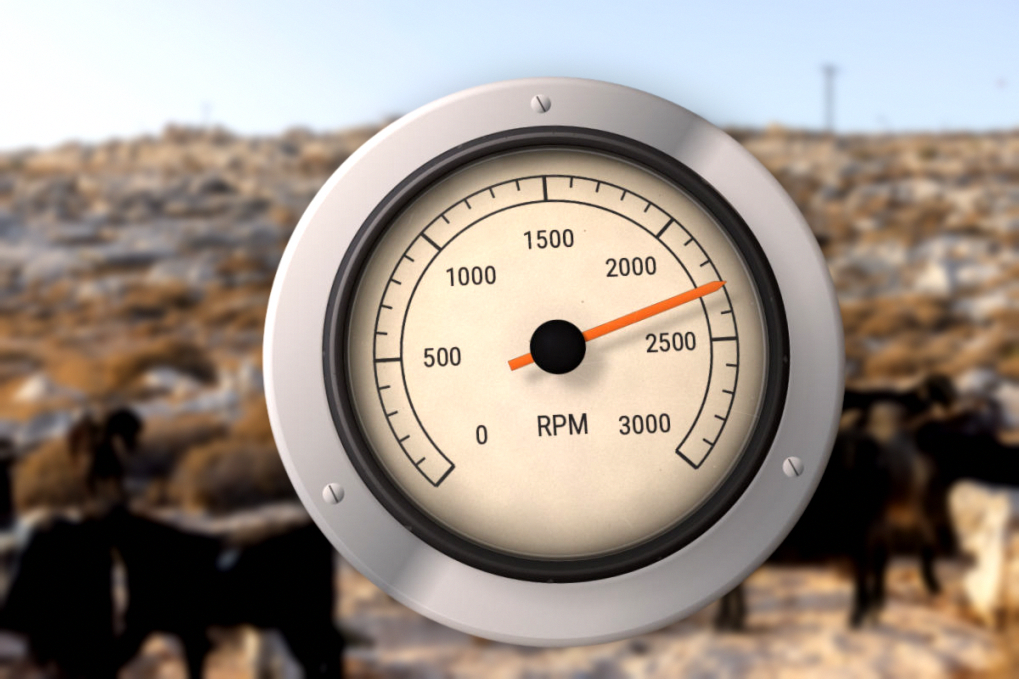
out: 2300rpm
